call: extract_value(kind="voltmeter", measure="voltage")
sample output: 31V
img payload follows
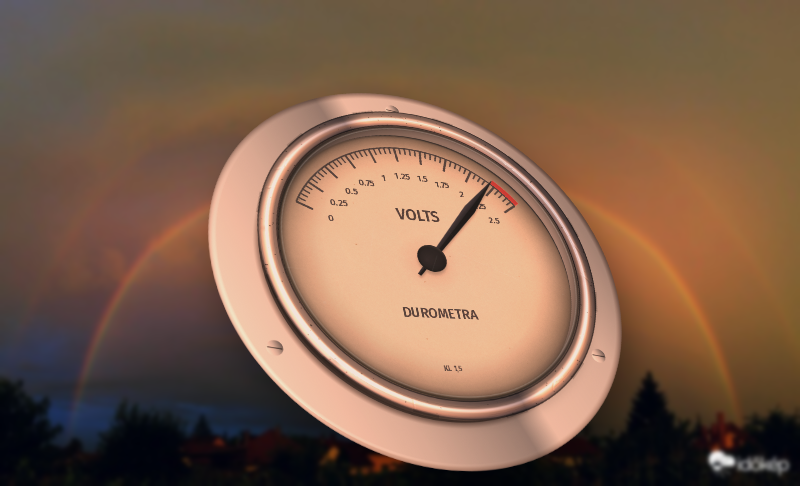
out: 2.2V
